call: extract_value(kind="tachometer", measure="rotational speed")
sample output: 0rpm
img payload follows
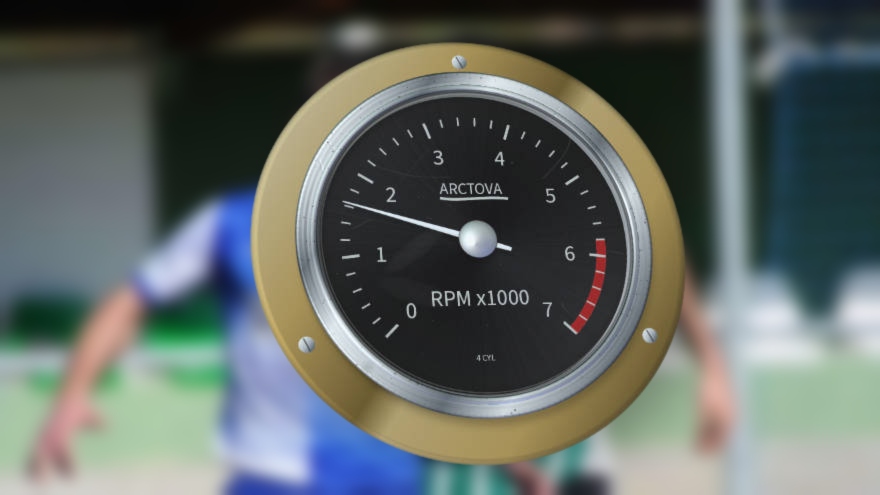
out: 1600rpm
